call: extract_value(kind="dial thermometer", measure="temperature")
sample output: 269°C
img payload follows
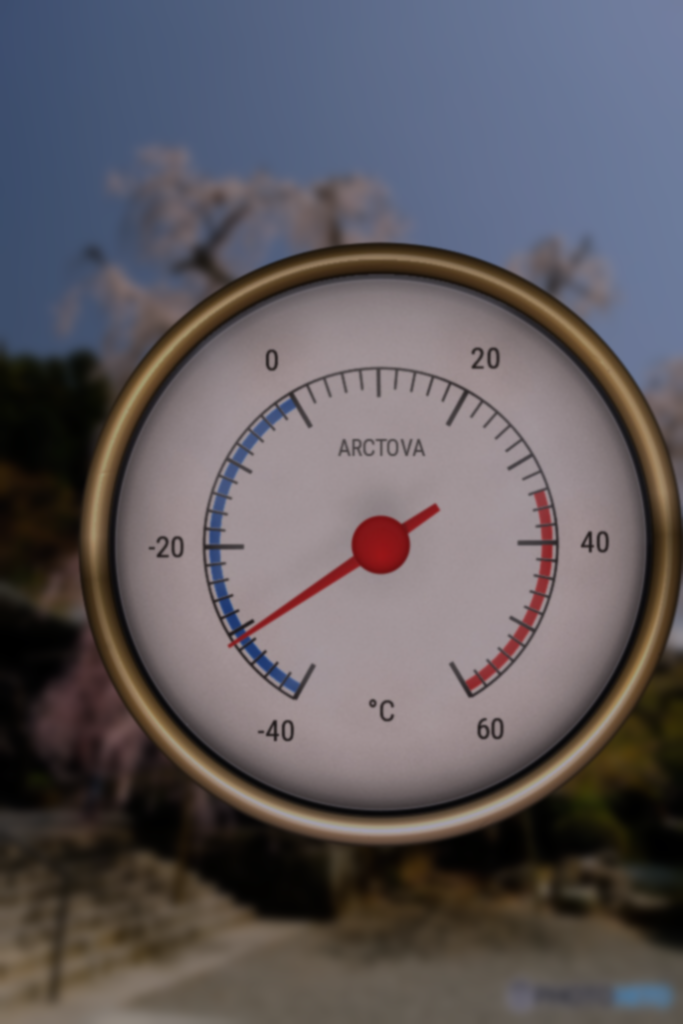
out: -31°C
